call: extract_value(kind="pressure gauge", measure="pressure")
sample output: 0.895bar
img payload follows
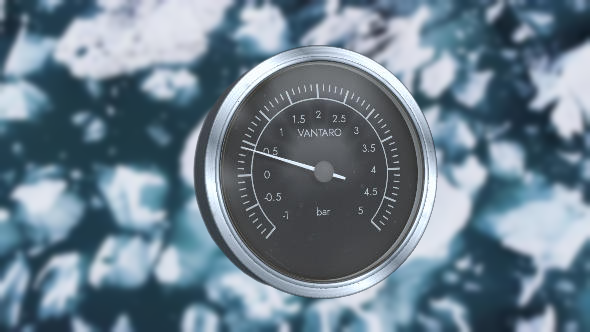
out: 0.4bar
